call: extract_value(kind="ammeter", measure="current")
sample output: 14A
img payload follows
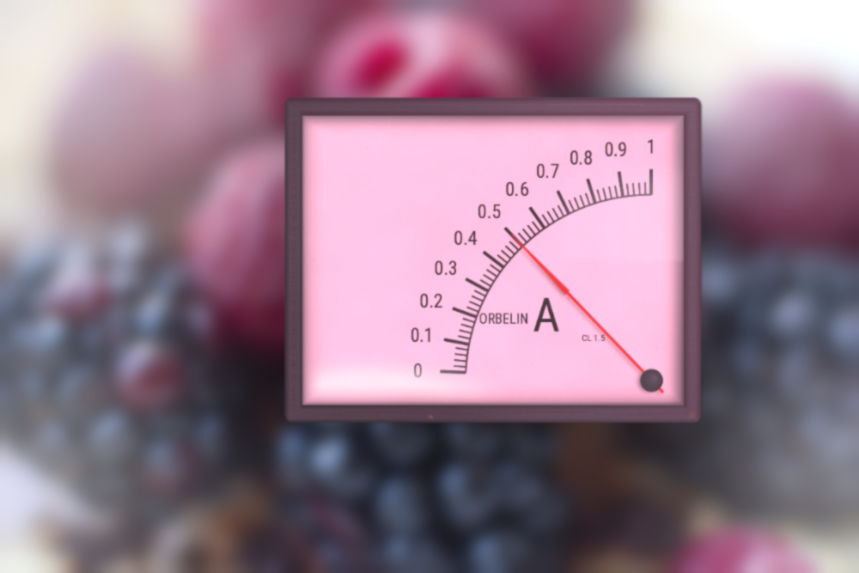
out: 0.5A
